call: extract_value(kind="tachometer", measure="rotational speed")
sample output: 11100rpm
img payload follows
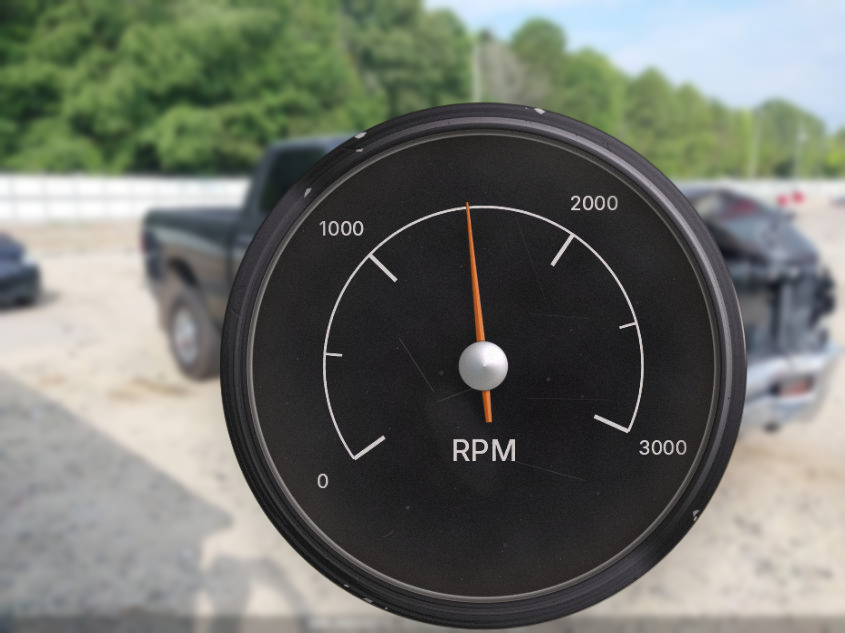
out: 1500rpm
